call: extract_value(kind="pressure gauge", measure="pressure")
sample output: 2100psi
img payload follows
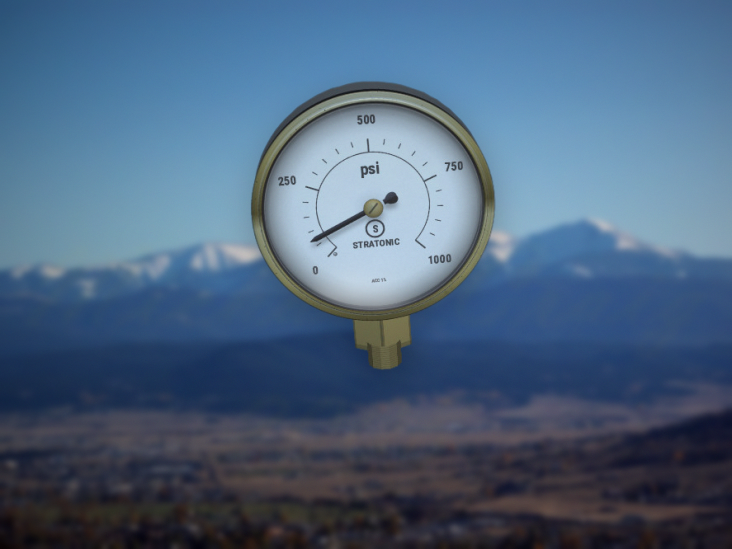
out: 75psi
